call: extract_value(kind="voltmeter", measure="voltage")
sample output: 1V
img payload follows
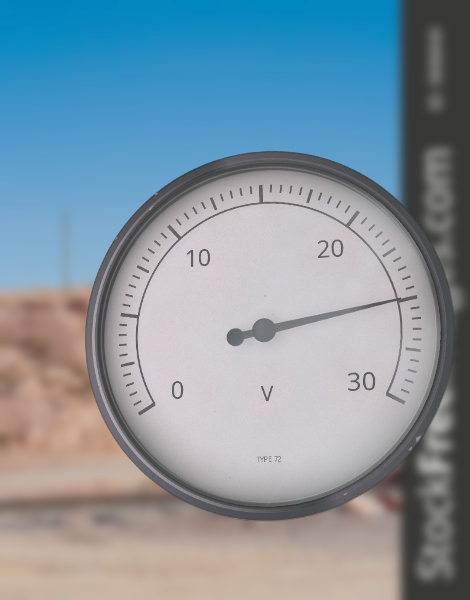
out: 25V
